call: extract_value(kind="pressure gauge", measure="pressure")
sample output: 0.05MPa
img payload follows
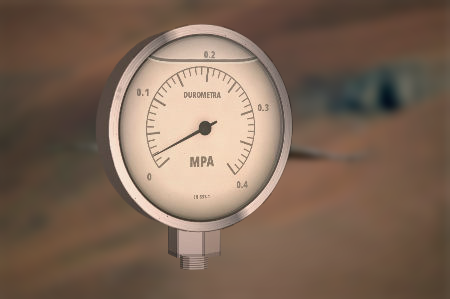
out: 0.02MPa
